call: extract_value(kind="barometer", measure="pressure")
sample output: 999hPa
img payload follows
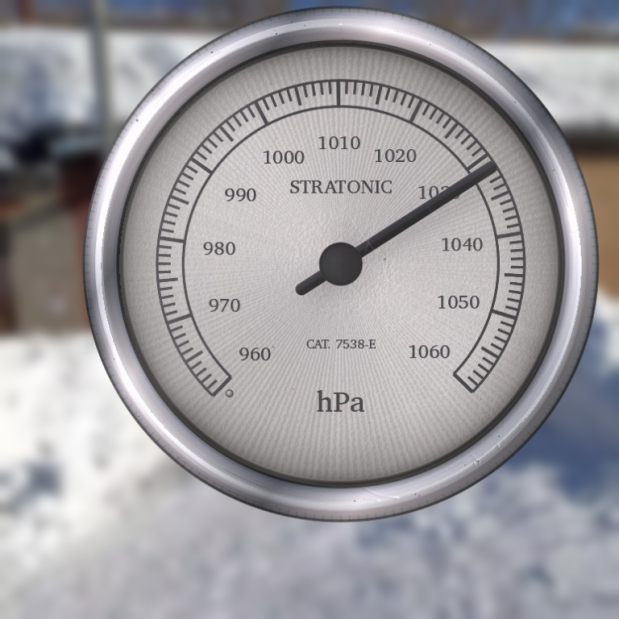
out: 1031.5hPa
